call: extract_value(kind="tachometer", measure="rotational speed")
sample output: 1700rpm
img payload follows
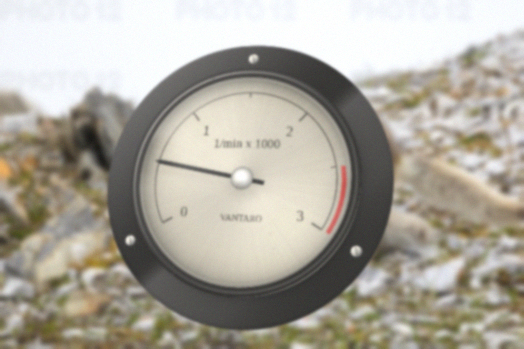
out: 500rpm
